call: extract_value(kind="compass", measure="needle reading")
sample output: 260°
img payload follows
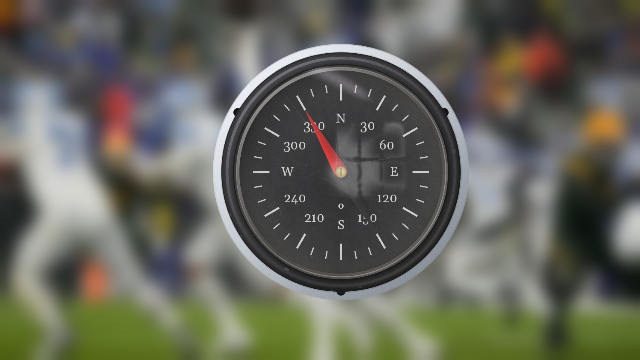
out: 330°
